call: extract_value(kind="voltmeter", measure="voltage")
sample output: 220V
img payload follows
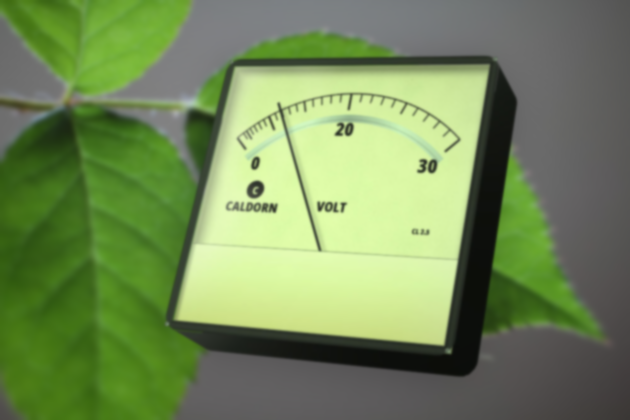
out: 12V
